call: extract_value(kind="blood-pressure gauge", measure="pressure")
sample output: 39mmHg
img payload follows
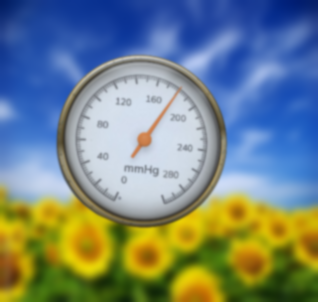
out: 180mmHg
